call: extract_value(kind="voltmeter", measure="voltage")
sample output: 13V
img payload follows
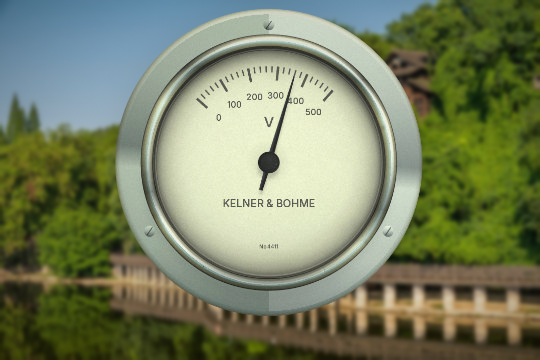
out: 360V
